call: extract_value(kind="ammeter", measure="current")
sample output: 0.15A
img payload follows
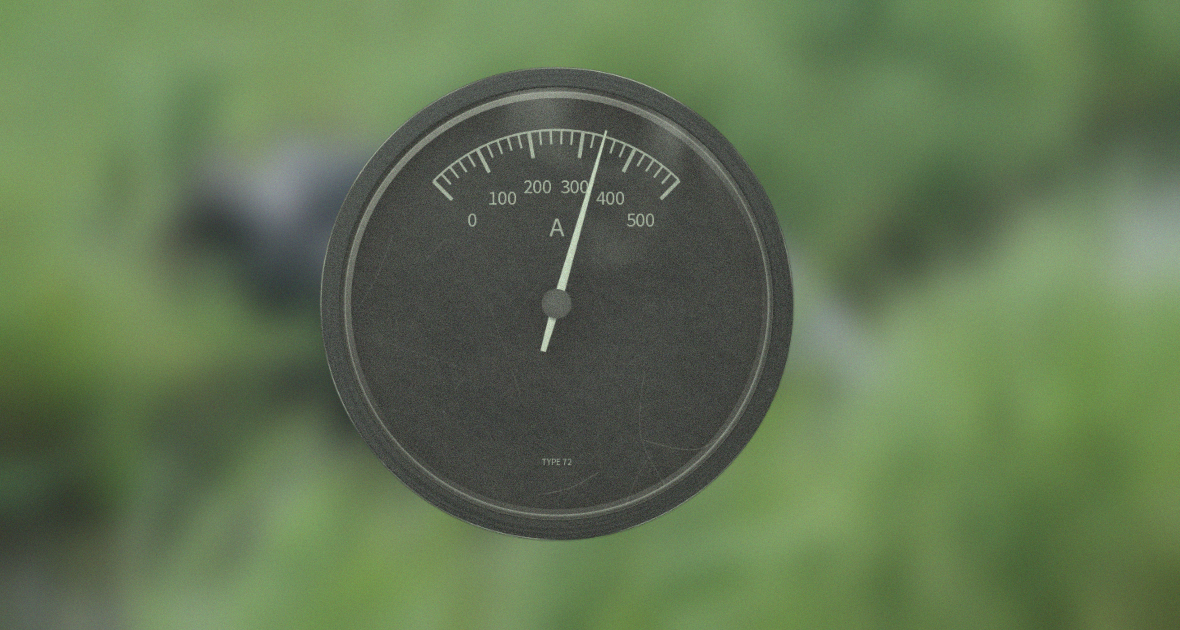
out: 340A
